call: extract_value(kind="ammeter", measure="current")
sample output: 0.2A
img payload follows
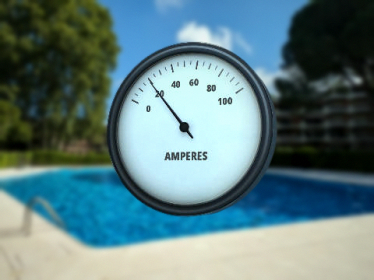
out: 20A
